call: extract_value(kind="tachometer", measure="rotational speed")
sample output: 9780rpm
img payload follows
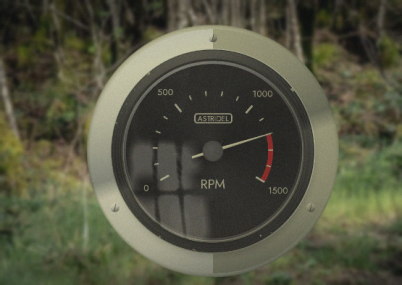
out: 1200rpm
